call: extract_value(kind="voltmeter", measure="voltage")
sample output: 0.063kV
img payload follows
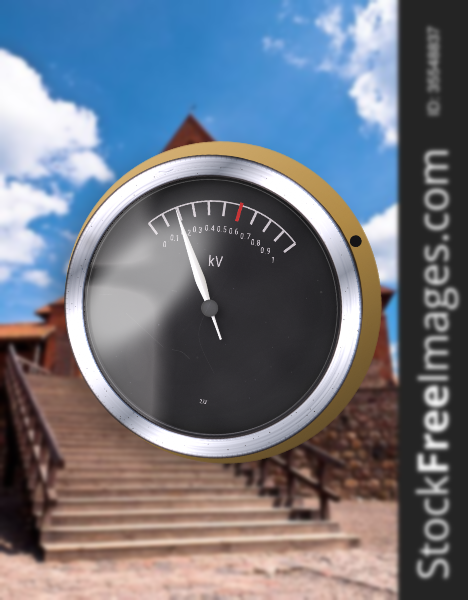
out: 0.2kV
